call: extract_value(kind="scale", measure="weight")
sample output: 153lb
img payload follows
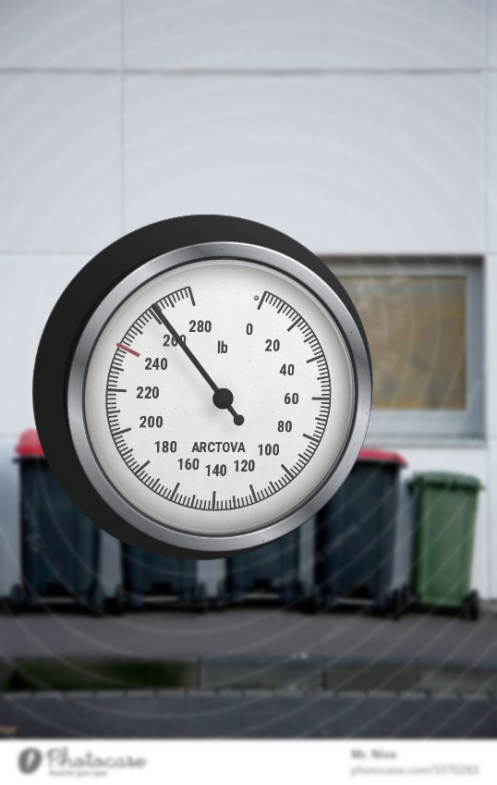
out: 262lb
